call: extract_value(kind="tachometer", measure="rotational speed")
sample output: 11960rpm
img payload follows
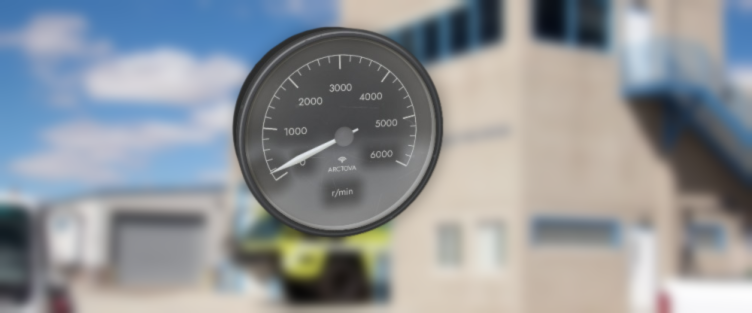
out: 200rpm
